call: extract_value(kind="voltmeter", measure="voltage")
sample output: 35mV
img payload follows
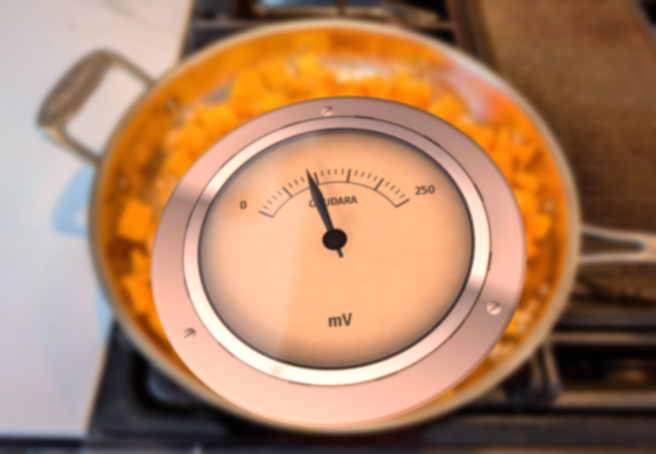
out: 90mV
